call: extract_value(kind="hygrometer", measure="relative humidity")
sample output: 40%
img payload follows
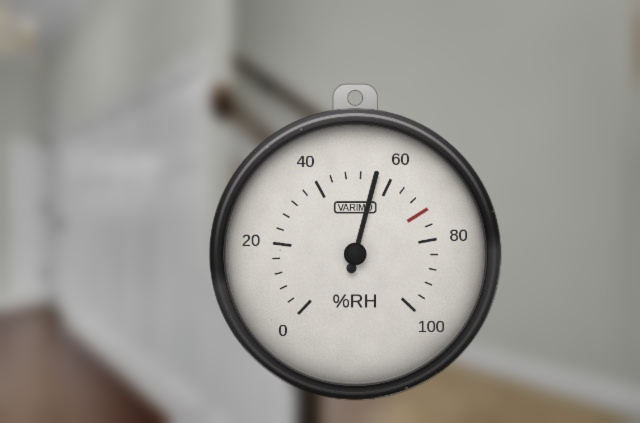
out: 56%
